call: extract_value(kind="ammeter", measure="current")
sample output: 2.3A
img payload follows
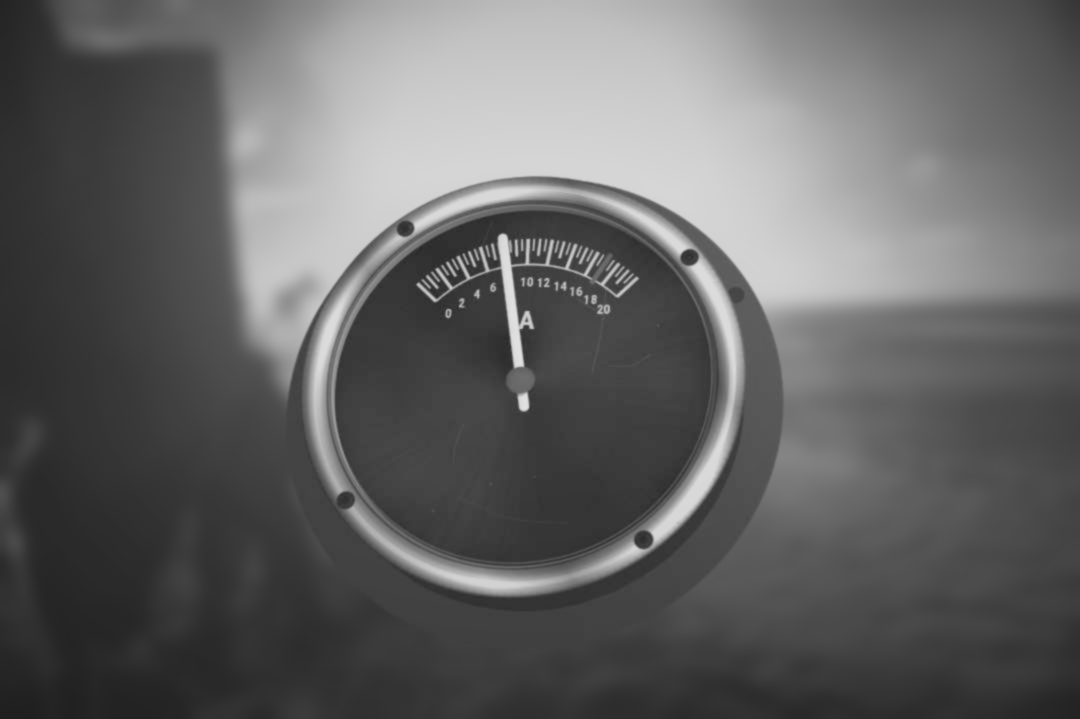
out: 8A
